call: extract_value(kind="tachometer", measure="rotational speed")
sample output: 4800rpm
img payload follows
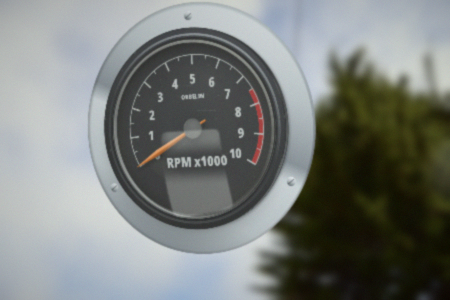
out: 0rpm
